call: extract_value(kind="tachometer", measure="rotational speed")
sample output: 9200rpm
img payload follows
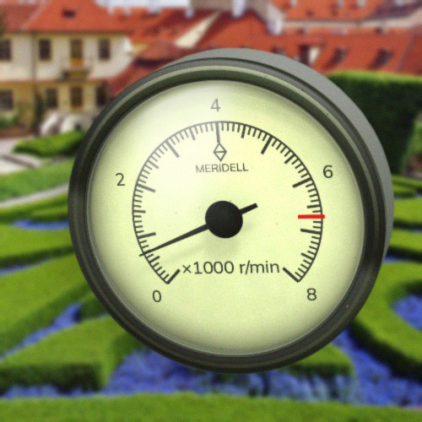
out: 700rpm
